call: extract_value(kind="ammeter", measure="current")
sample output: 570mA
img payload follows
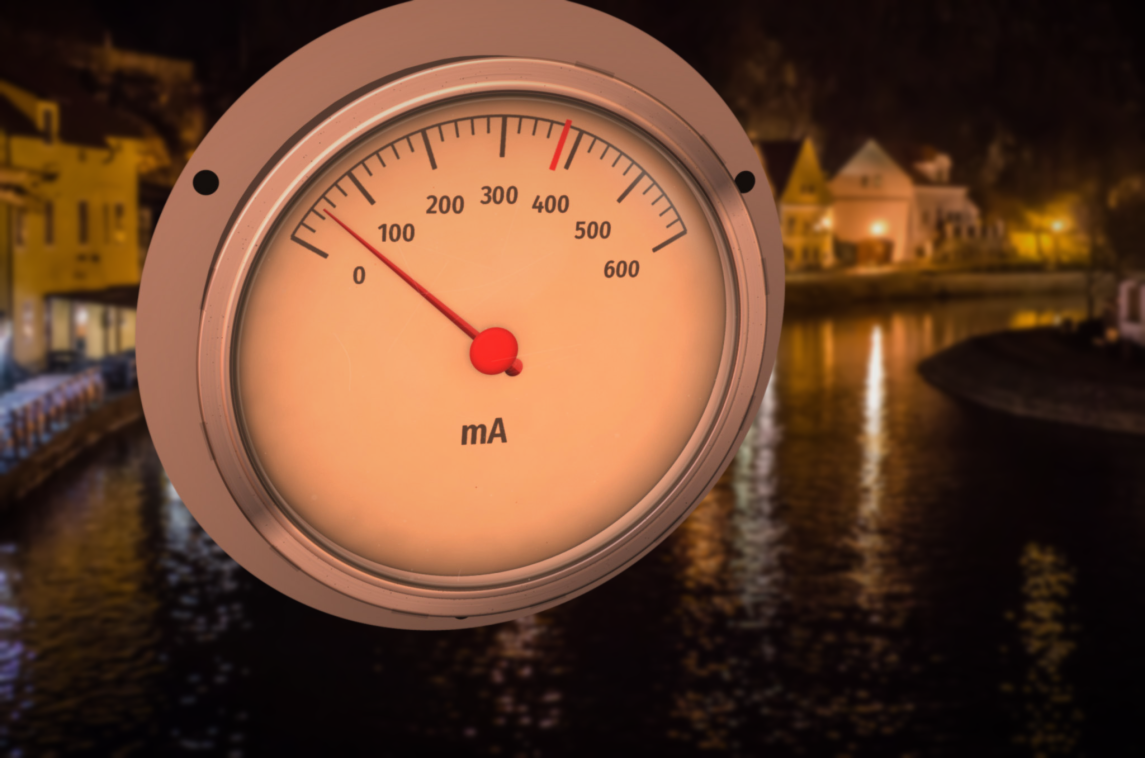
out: 50mA
